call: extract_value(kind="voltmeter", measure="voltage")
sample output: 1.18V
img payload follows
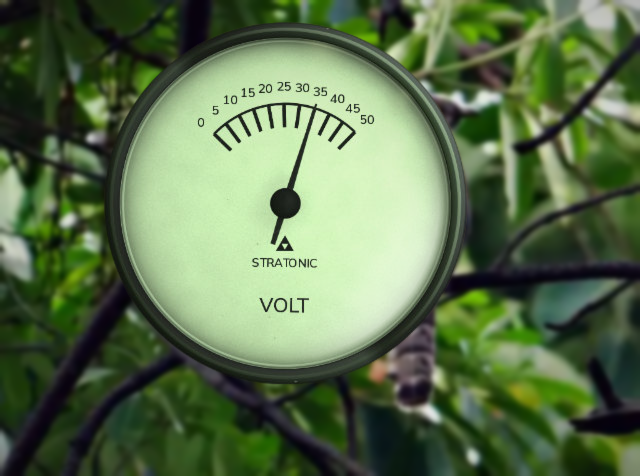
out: 35V
